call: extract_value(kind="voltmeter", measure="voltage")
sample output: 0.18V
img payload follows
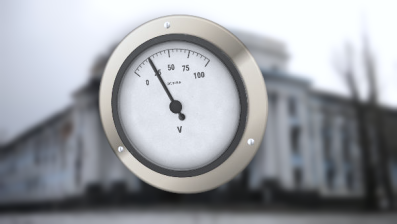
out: 25V
